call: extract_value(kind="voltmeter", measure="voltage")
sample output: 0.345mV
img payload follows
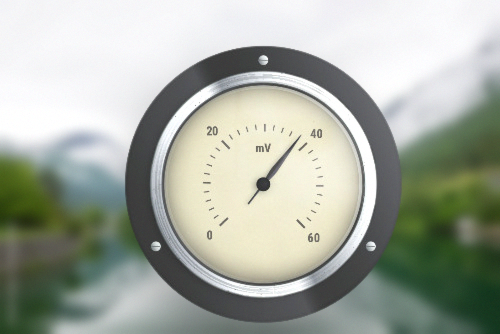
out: 38mV
